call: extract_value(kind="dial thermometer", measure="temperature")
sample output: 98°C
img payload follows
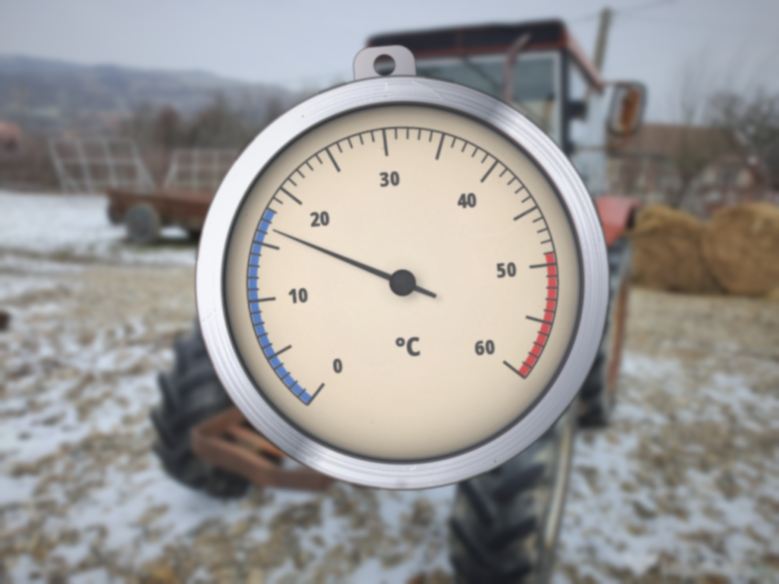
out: 16.5°C
